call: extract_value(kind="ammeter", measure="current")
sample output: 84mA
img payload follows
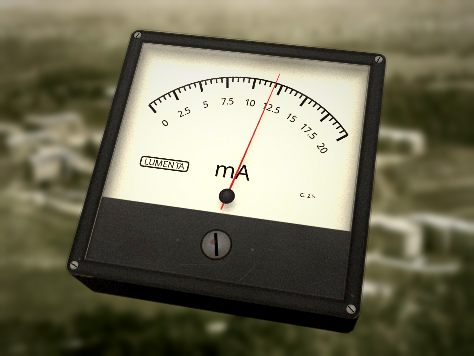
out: 12mA
